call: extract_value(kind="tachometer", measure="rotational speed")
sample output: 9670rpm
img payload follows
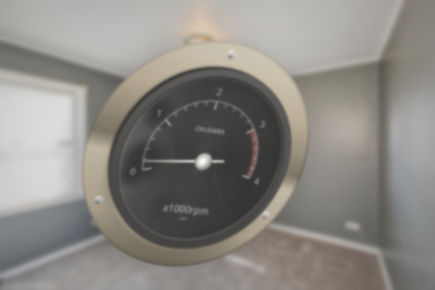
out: 200rpm
